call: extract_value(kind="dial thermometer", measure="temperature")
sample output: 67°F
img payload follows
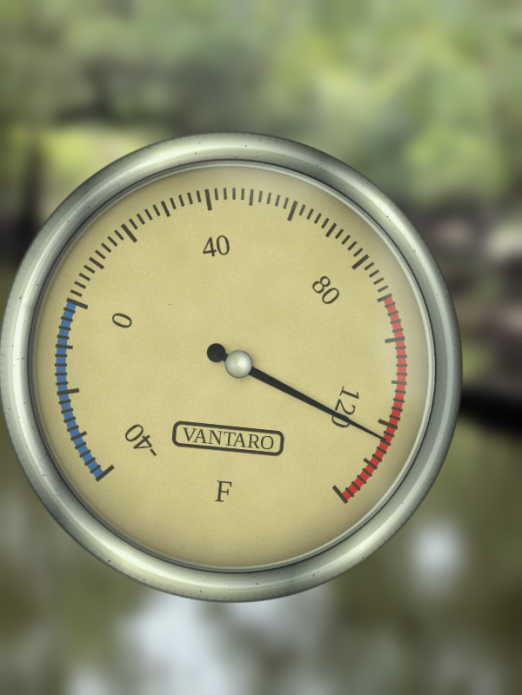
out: 124°F
